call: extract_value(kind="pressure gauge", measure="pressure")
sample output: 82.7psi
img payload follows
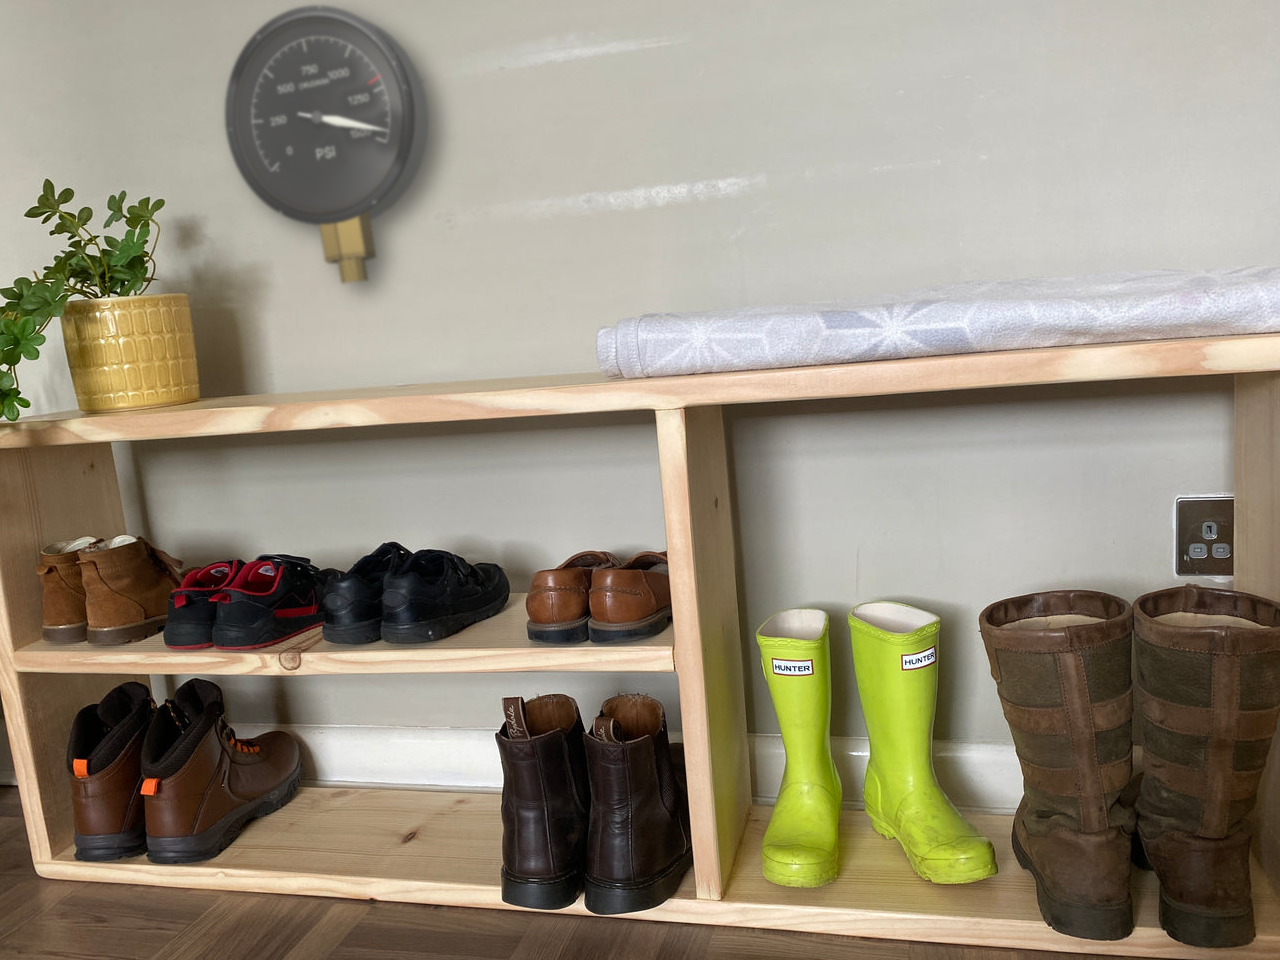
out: 1450psi
